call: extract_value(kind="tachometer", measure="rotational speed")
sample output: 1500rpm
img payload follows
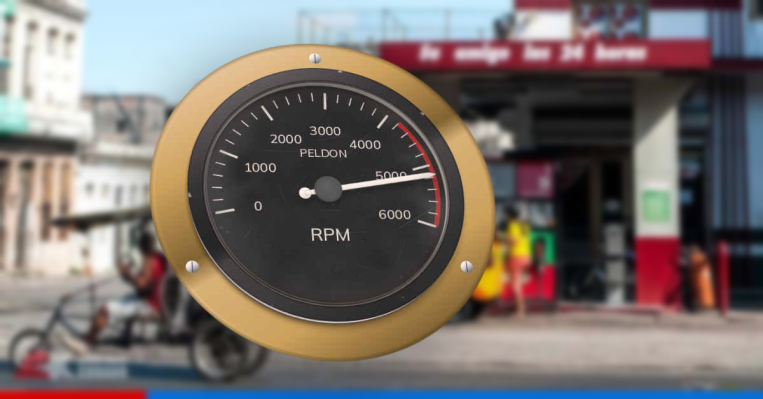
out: 5200rpm
